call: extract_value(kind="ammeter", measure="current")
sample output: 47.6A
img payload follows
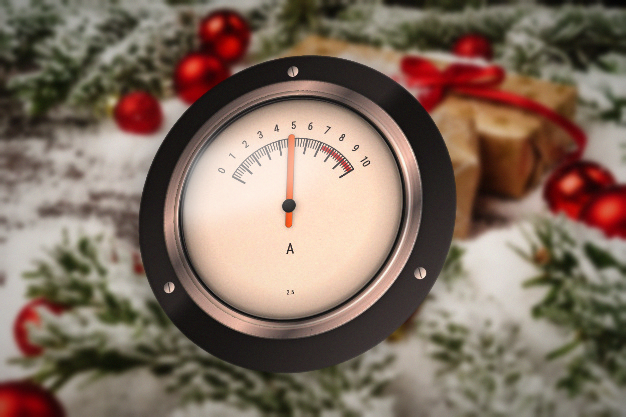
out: 5A
